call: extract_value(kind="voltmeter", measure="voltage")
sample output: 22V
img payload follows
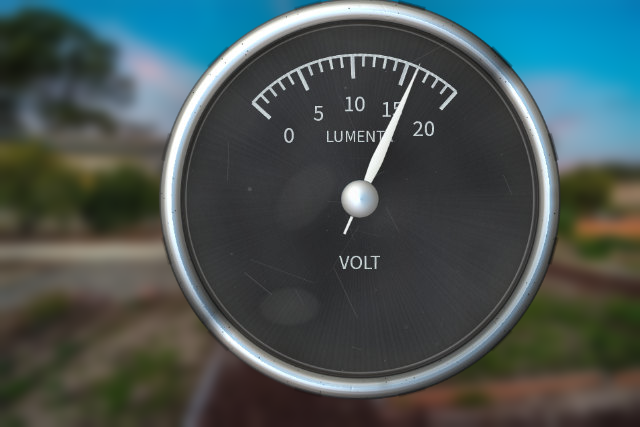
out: 16V
